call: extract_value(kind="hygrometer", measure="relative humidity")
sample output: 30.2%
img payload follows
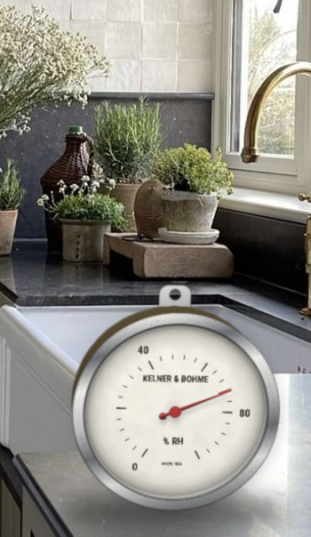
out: 72%
